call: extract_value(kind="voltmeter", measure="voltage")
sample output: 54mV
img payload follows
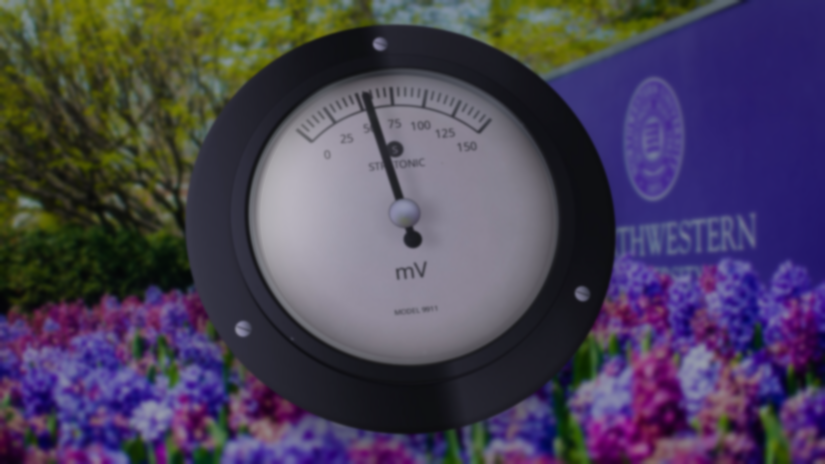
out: 55mV
